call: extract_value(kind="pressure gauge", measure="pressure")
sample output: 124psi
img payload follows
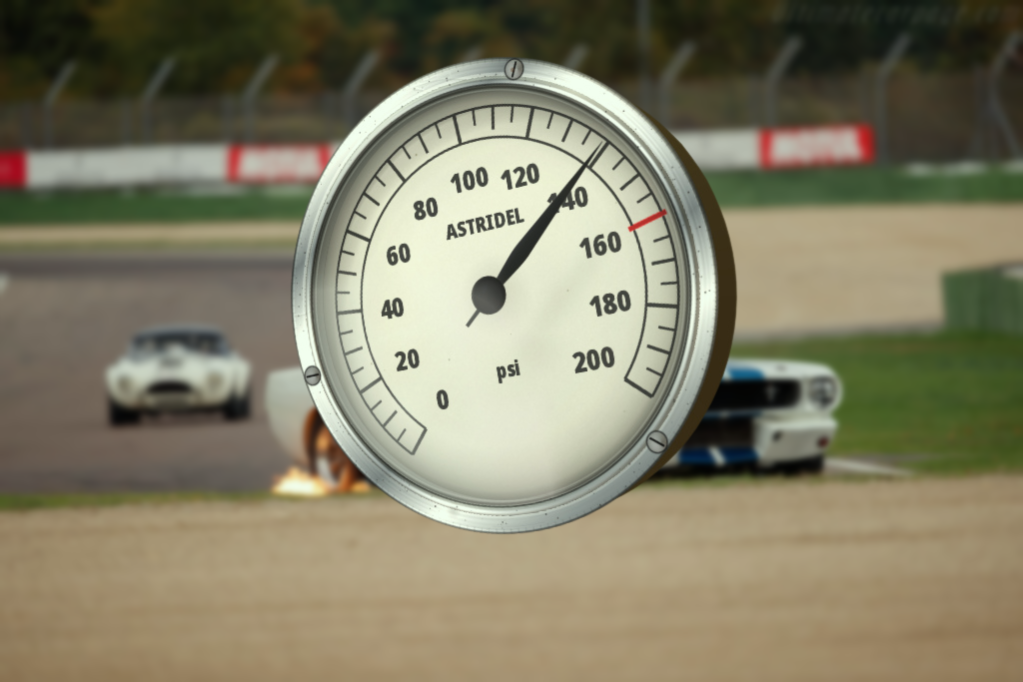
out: 140psi
